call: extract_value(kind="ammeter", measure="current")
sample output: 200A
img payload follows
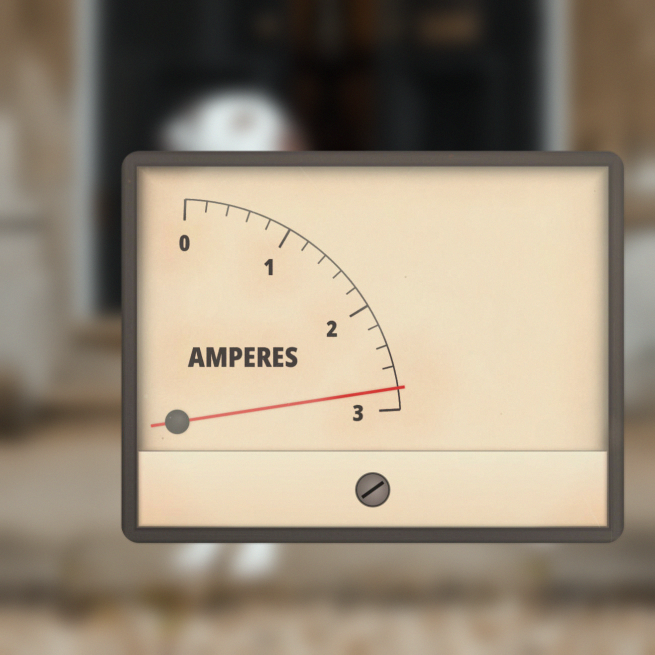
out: 2.8A
